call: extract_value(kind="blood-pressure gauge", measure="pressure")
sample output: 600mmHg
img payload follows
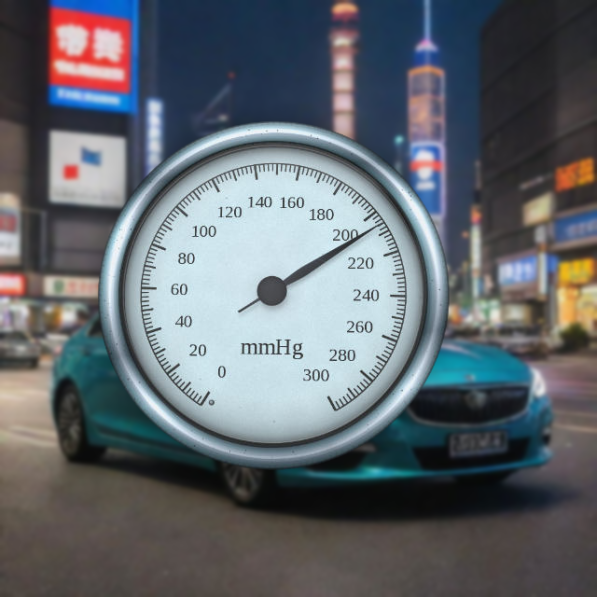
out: 206mmHg
